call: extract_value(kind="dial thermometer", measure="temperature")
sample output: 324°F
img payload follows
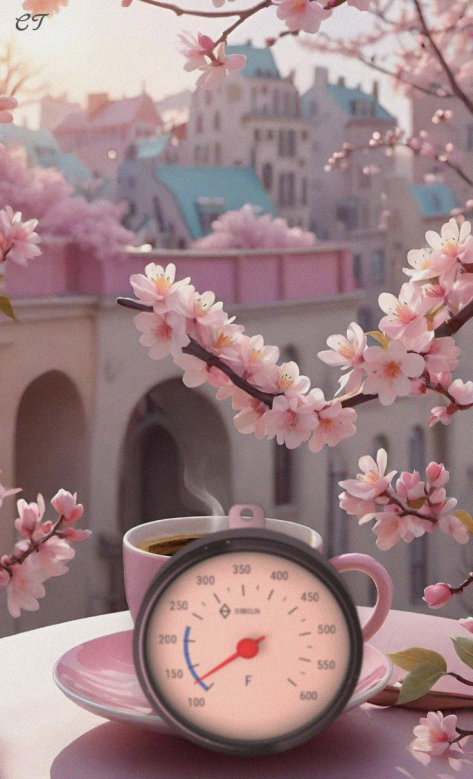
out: 125°F
